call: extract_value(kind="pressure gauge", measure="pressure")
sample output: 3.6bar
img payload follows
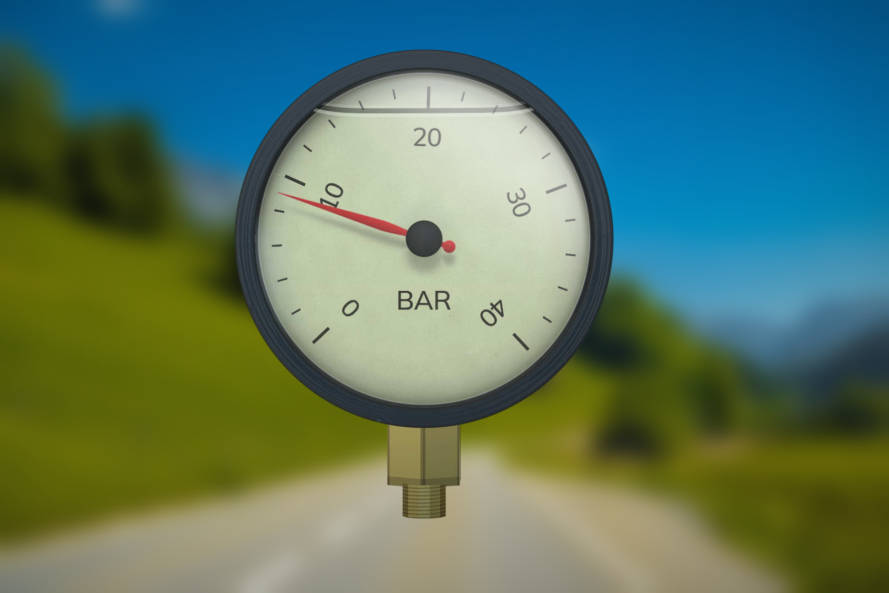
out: 9bar
